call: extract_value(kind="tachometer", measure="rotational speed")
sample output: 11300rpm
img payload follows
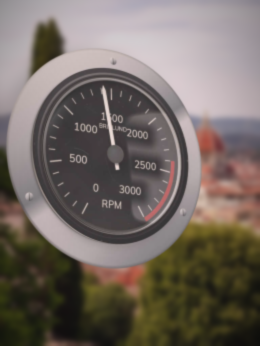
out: 1400rpm
